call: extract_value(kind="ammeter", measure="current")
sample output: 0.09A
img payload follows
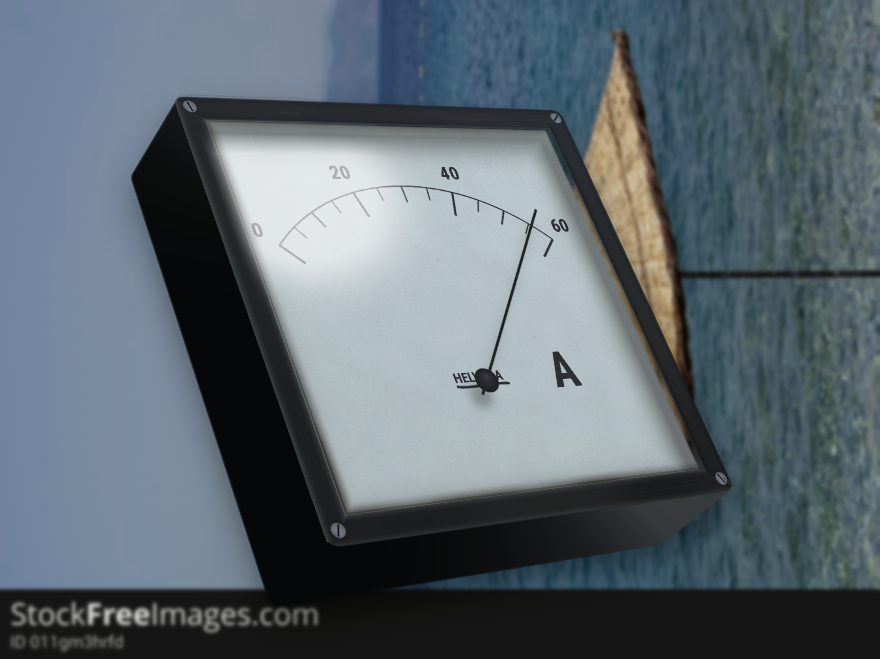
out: 55A
